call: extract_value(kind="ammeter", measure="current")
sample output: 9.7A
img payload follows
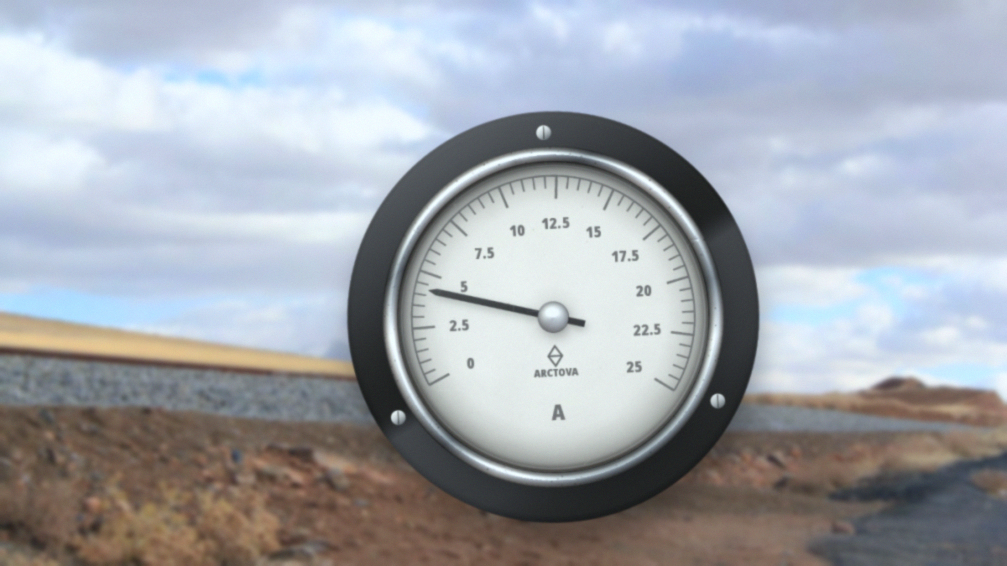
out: 4.25A
